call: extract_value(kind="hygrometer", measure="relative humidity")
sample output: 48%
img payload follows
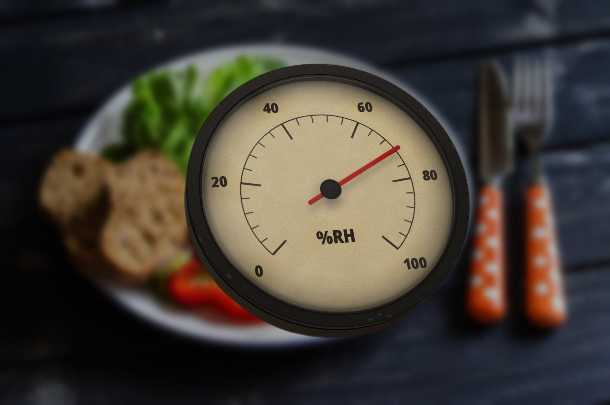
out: 72%
